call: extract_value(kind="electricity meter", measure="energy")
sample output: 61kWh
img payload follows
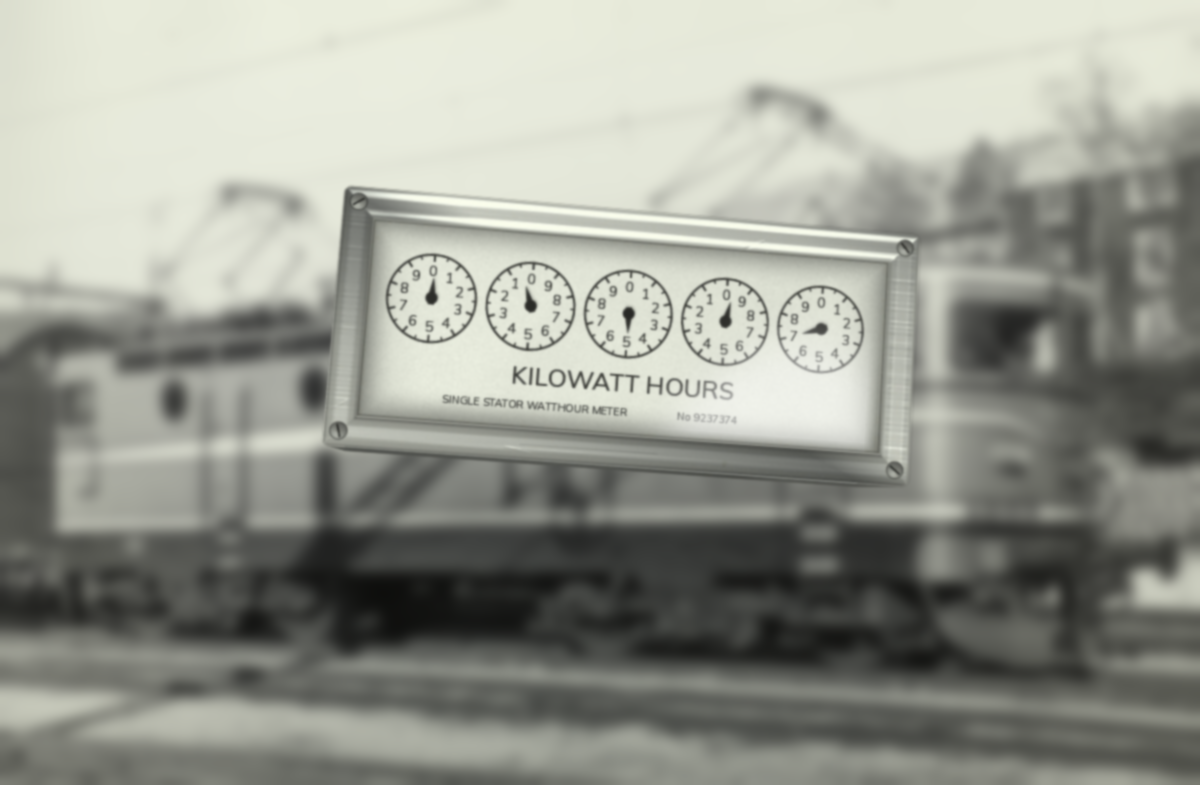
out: 497kWh
